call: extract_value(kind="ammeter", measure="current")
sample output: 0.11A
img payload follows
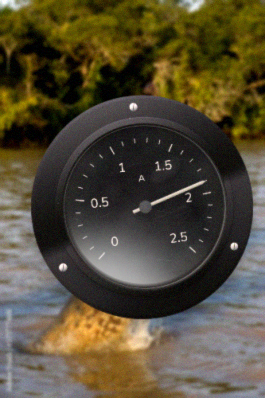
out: 1.9A
